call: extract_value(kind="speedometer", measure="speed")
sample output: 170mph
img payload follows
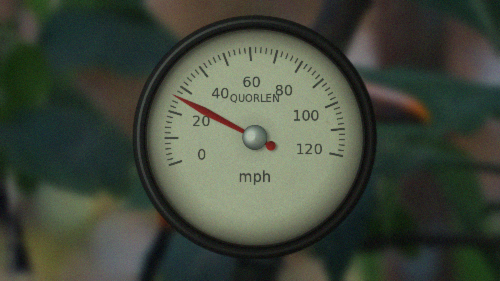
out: 26mph
